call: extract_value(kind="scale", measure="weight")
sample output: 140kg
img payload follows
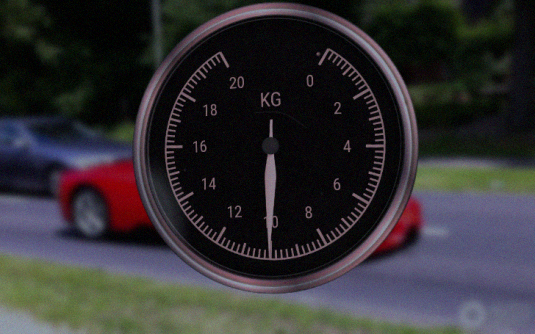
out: 10kg
